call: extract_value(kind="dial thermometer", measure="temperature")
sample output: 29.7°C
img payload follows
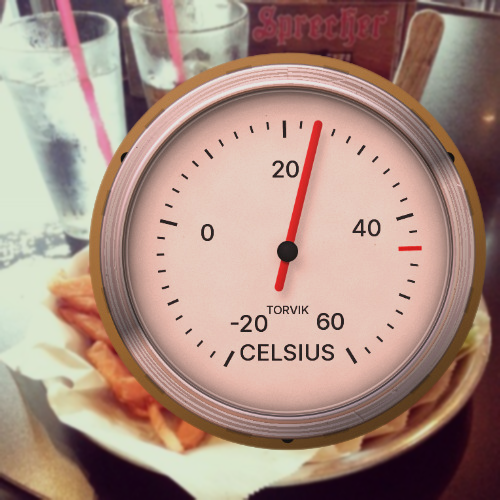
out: 24°C
